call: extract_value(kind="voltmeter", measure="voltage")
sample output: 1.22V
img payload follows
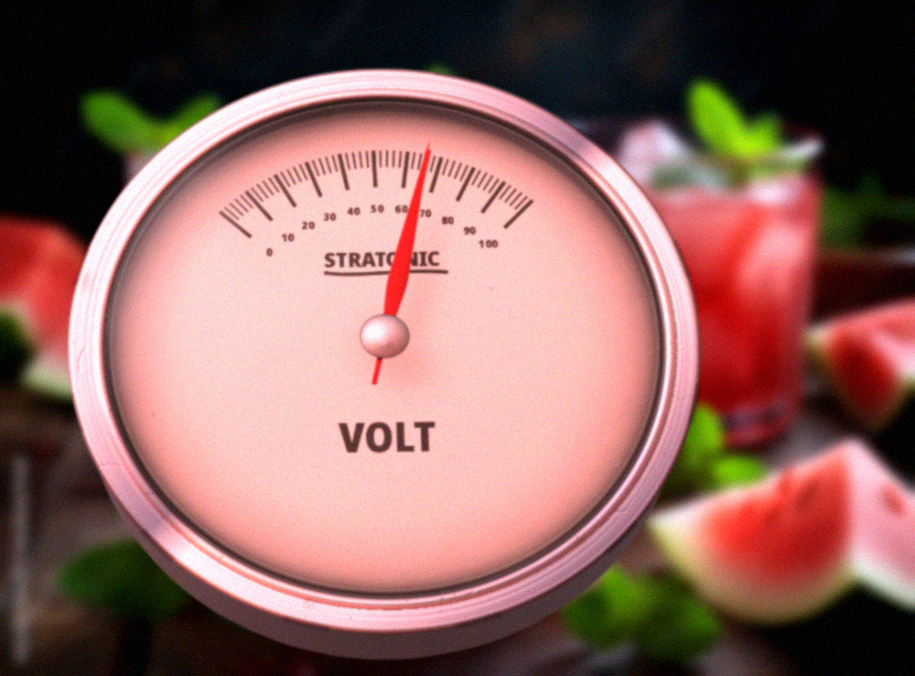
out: 66V
